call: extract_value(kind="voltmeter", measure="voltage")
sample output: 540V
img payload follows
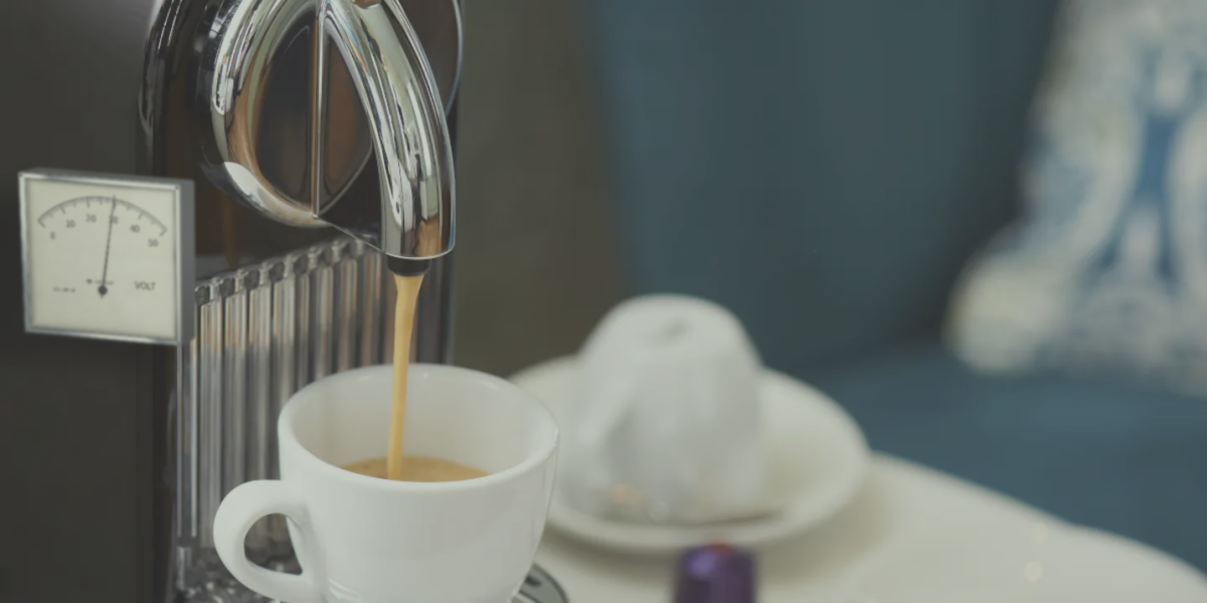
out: 30V
